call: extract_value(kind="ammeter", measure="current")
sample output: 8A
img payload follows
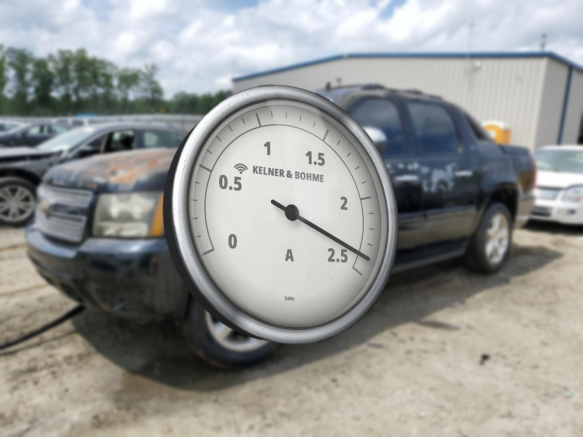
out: 2.4A
